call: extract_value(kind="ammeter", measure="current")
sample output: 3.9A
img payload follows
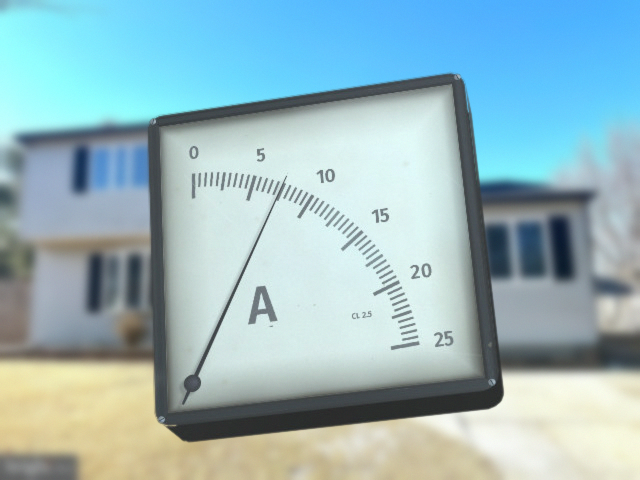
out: 7.5A
